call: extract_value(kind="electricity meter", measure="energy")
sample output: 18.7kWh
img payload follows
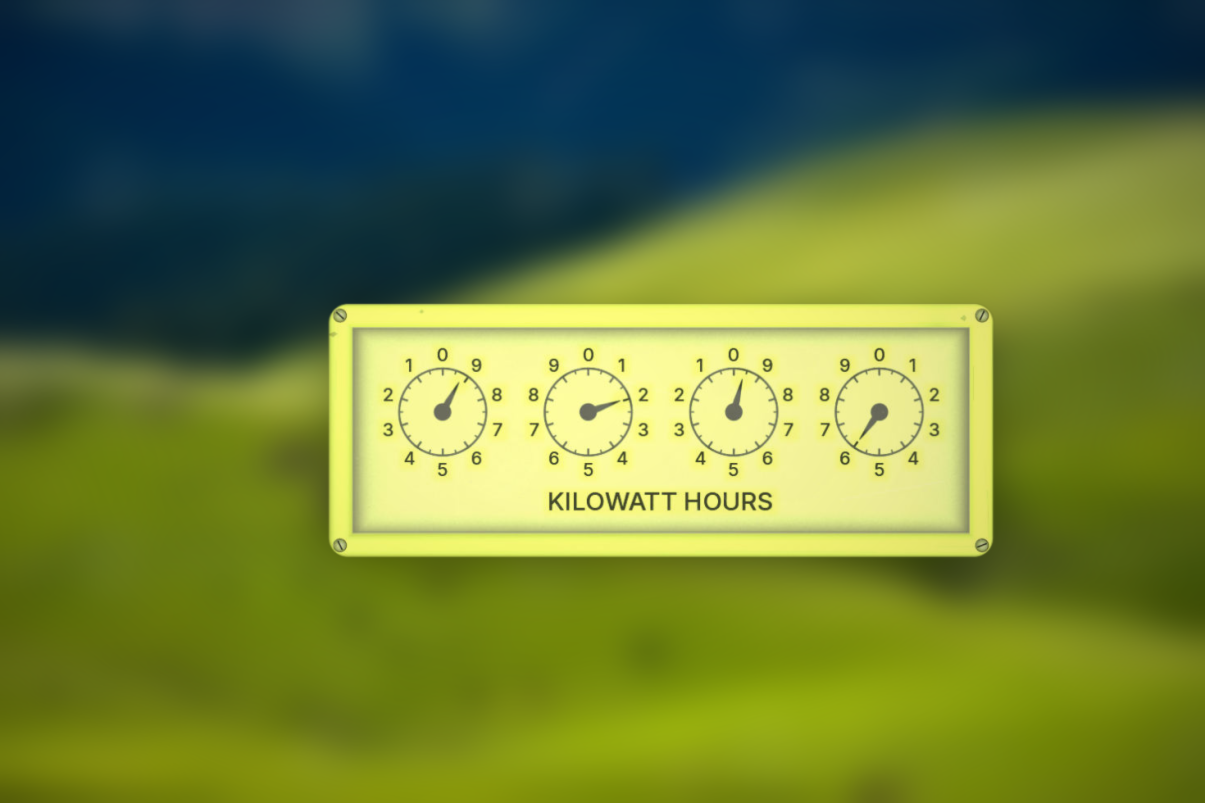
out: 9196kWh
